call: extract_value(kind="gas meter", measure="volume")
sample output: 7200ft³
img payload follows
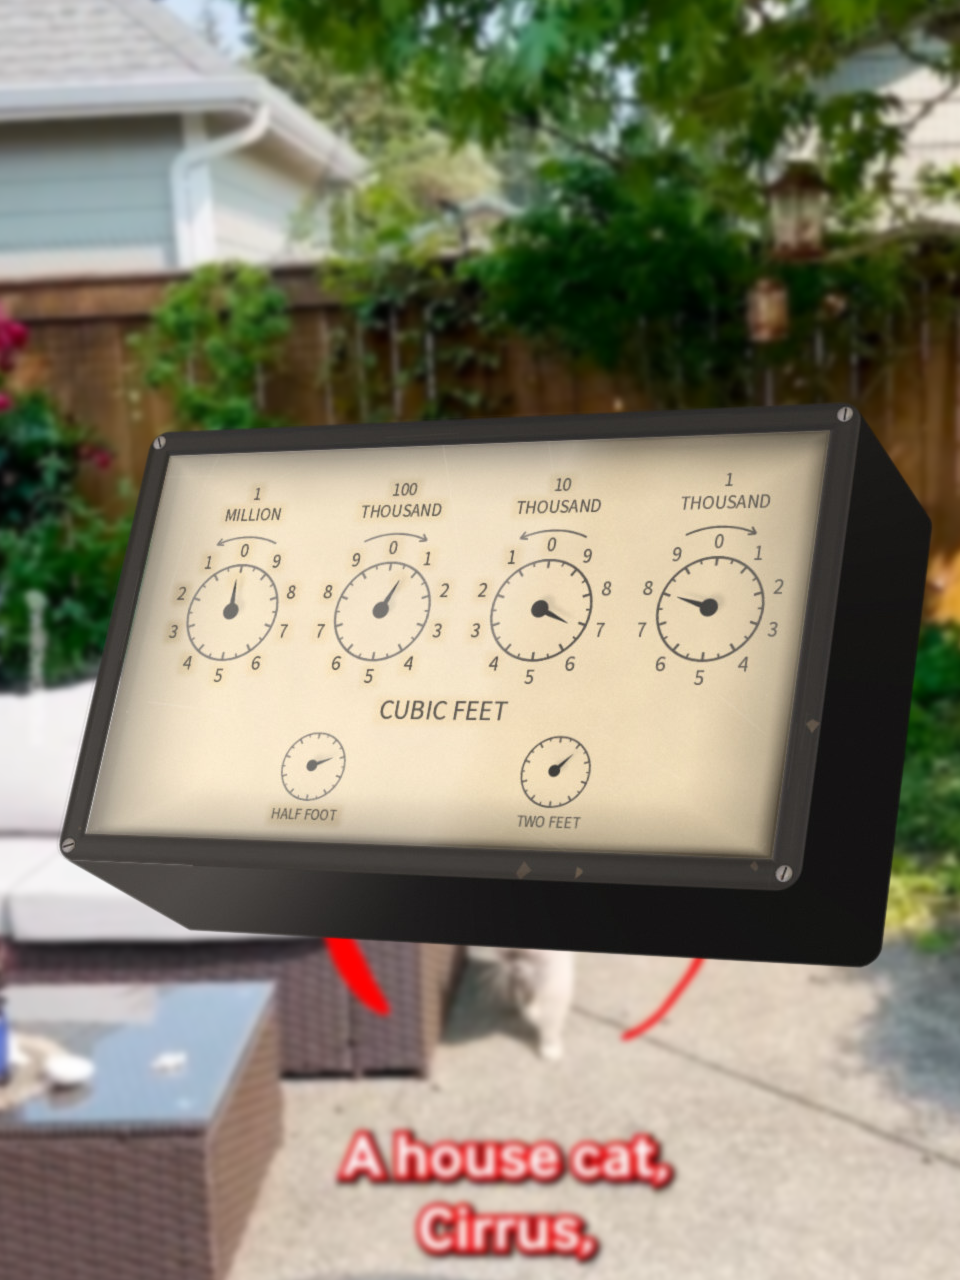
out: 6800ft³
